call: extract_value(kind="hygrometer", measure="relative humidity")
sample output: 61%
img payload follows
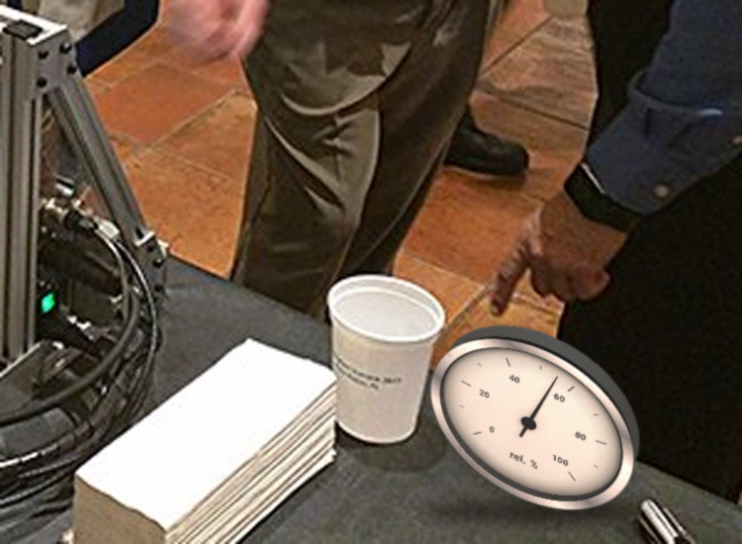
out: 55%
